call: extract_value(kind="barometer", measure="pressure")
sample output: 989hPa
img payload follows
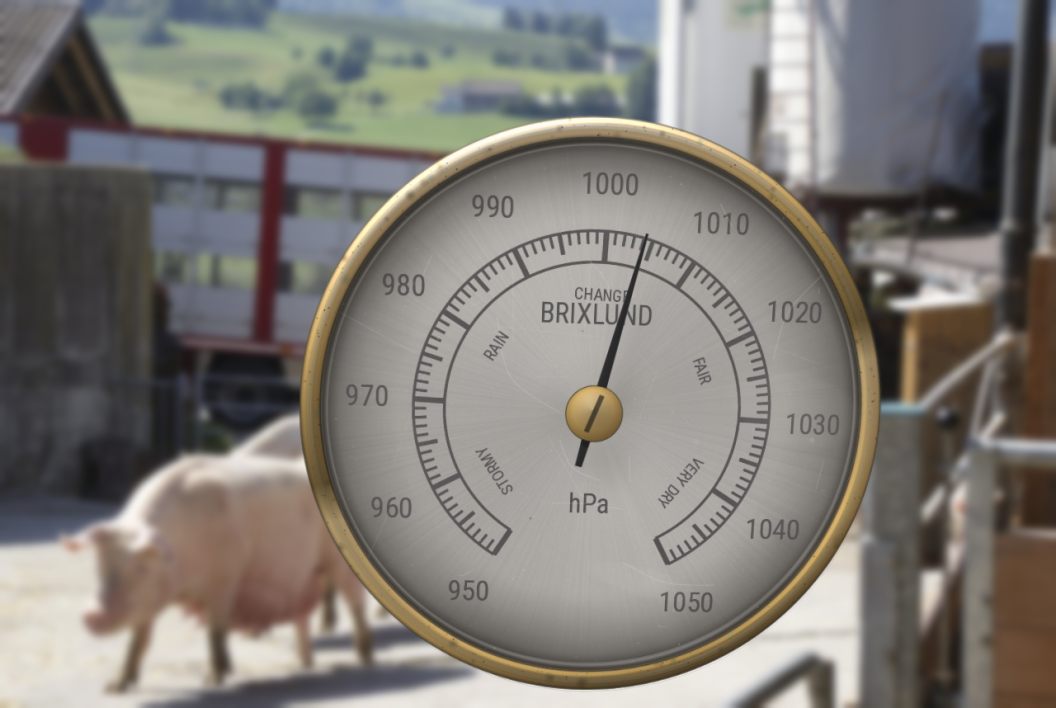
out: 1004hPa
